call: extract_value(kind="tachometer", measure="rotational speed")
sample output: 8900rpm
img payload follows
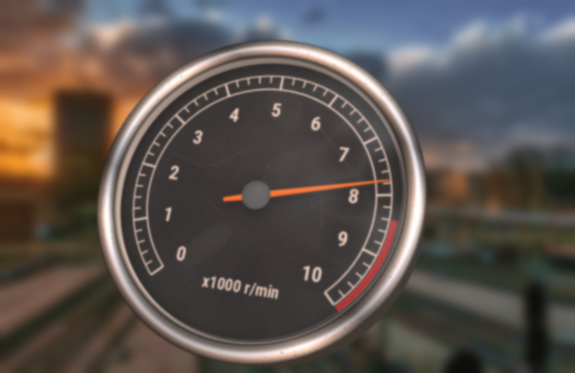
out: 7800rpm
